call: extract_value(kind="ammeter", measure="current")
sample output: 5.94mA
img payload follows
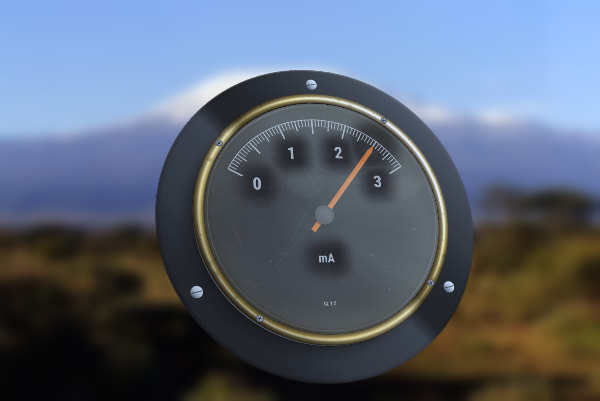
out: 2.5mA
